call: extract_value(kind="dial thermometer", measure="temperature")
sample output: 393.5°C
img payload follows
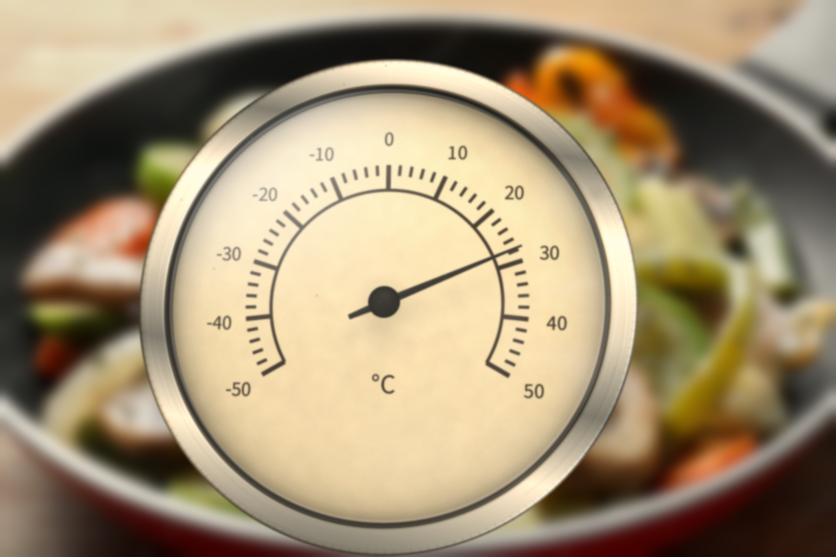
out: 28°C
